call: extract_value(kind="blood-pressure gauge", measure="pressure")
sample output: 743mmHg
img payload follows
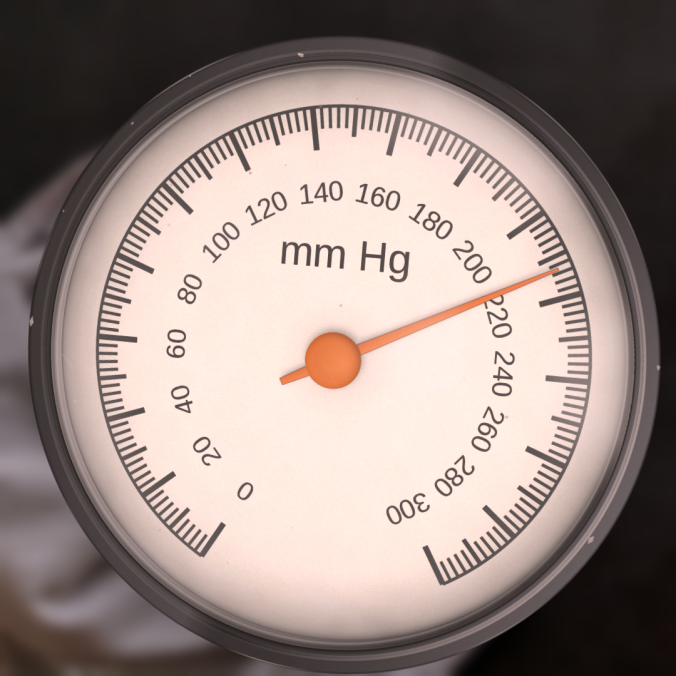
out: 213mmHg
